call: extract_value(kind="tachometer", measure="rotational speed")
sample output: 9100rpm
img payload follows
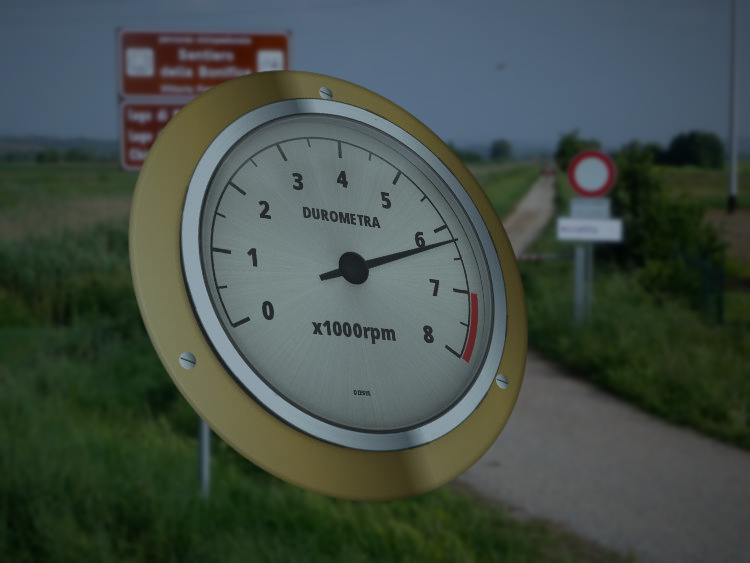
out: 6250rpm
